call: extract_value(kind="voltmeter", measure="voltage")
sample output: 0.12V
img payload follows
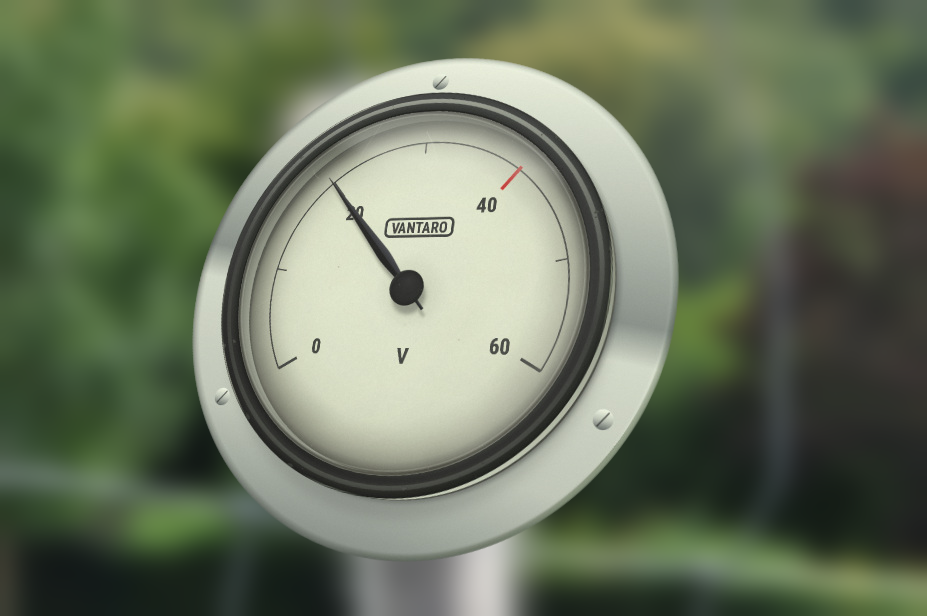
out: 20V
